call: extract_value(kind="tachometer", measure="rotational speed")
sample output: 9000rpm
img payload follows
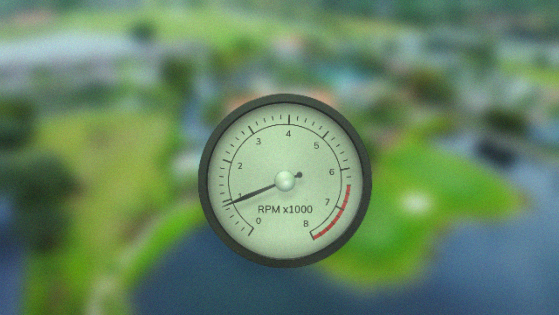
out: 900rpm
